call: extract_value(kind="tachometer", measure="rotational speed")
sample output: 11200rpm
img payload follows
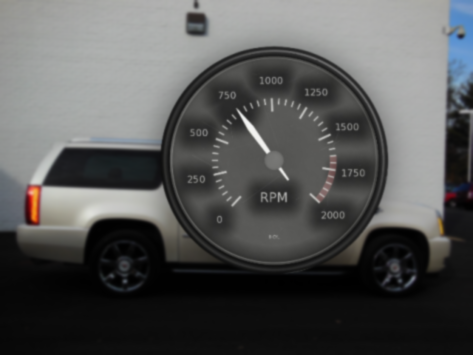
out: 750rpm
